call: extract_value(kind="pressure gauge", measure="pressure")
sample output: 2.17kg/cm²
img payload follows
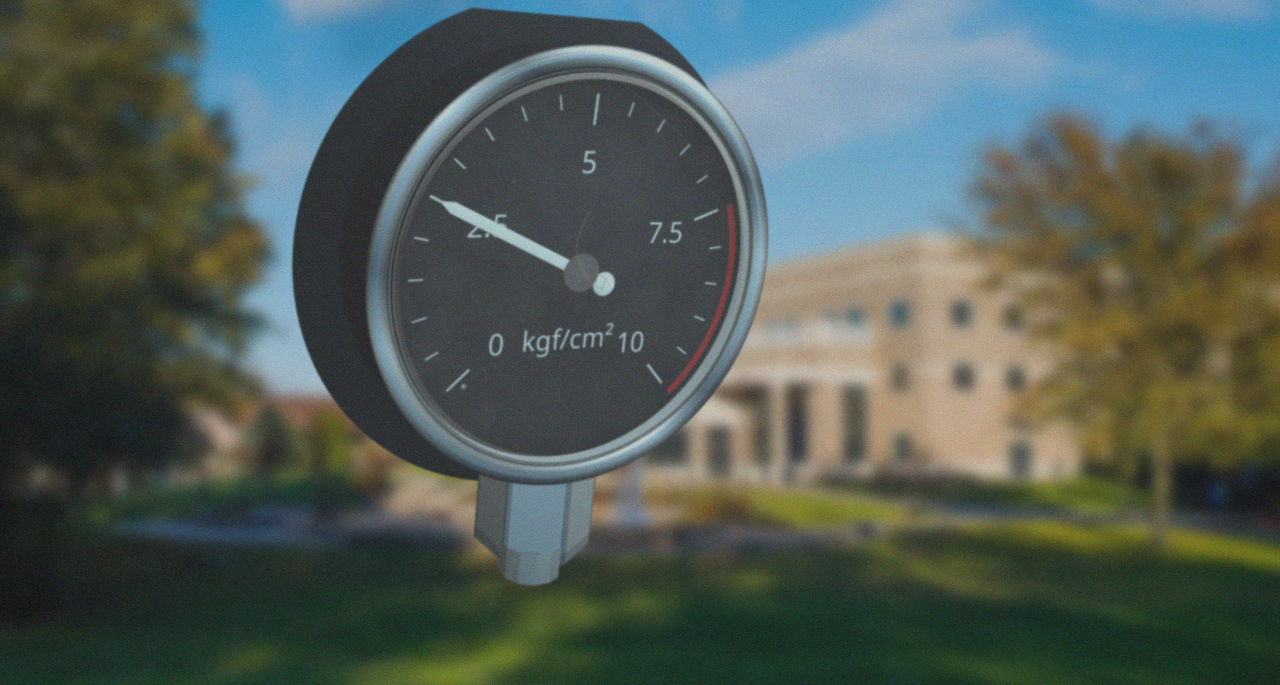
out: 2.5kg/cm²
